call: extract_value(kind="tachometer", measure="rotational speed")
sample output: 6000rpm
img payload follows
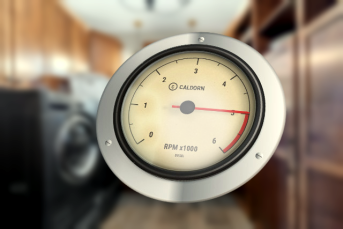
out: 5000rpm
